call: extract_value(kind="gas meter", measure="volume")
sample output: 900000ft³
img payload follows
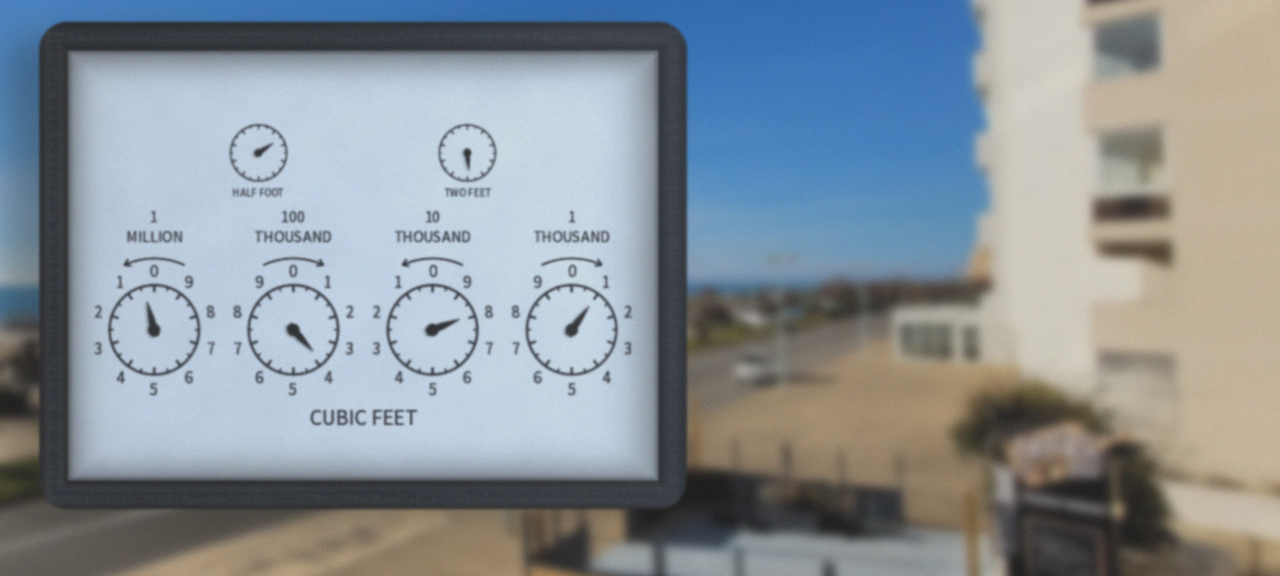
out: 38100ft³
